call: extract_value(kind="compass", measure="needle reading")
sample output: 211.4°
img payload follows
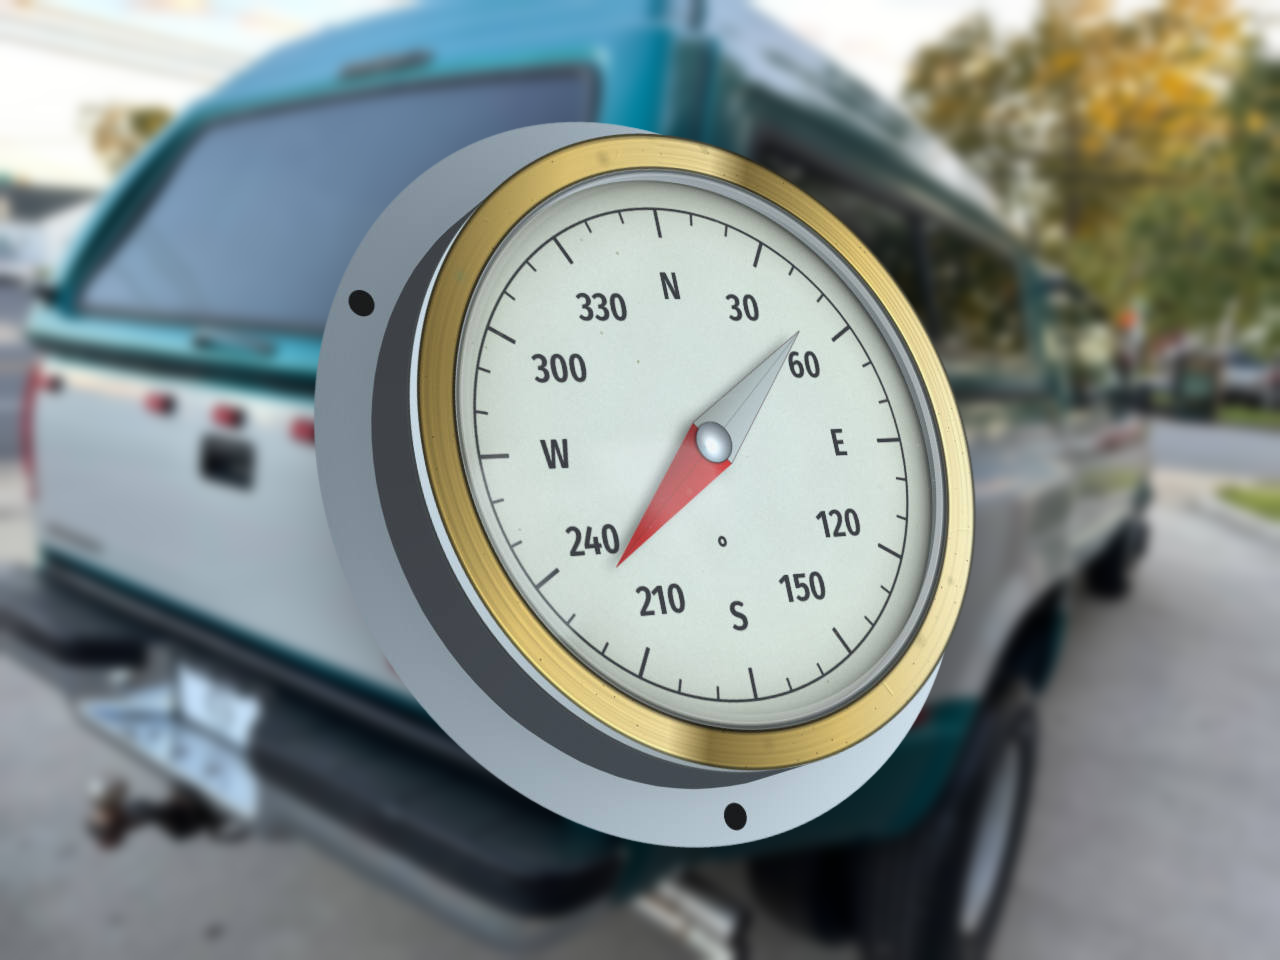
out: 230°
